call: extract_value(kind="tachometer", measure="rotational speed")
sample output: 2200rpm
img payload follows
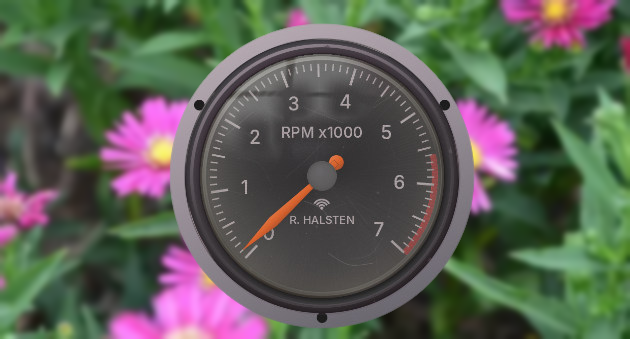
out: 100rpm
